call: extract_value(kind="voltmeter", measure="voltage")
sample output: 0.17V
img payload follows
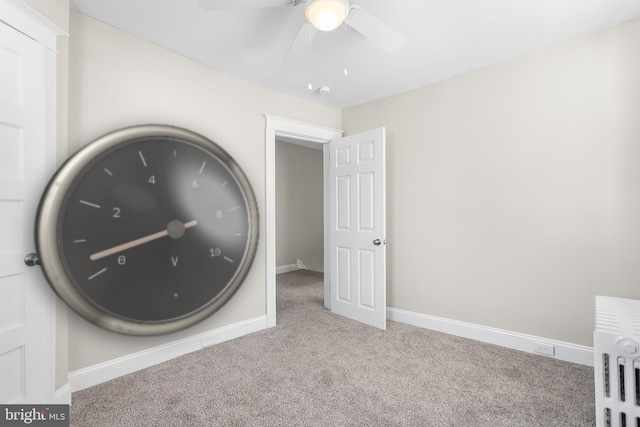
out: 0.5V
